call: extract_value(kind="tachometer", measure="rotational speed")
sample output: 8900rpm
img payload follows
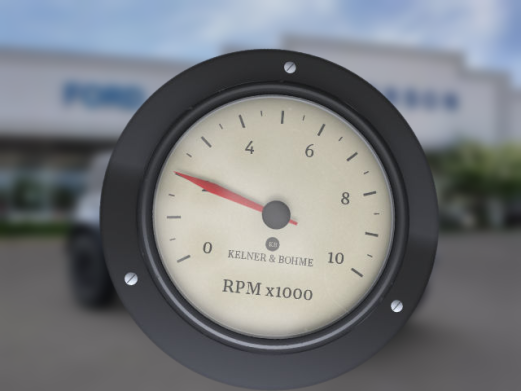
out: 2000rpm
